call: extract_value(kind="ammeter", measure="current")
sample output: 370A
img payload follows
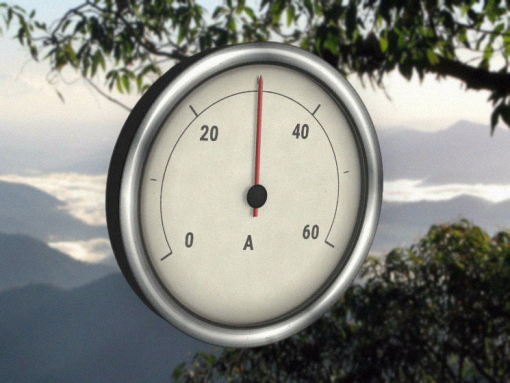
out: 30A
